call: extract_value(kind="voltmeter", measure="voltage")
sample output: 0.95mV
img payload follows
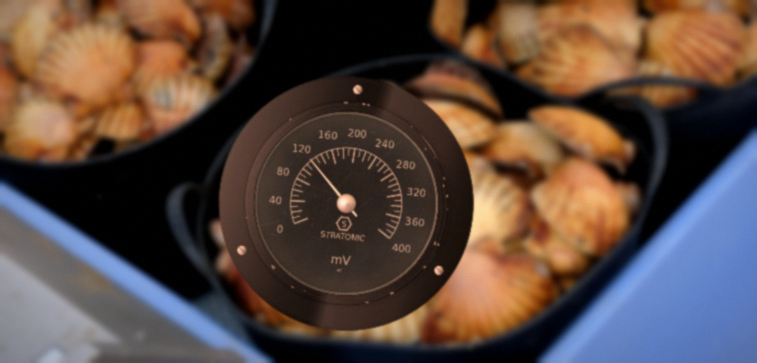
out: 120mV
